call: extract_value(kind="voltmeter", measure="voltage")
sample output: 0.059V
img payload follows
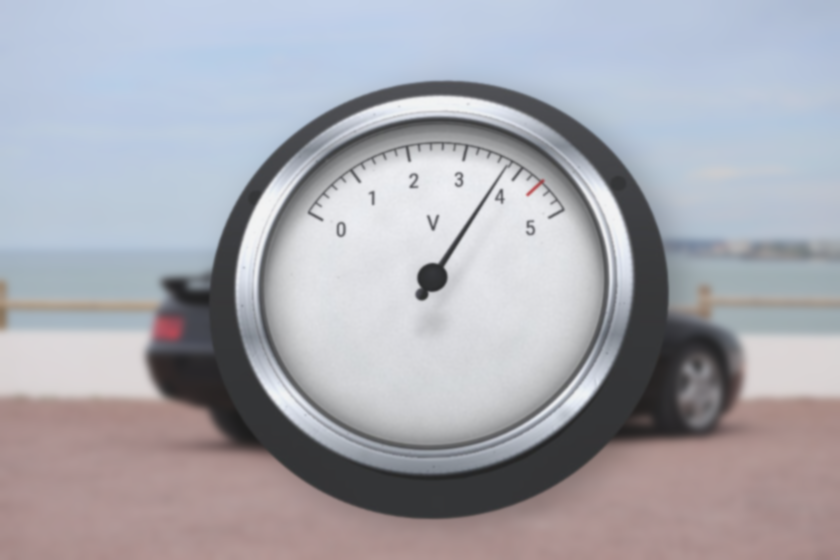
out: 3.8V
